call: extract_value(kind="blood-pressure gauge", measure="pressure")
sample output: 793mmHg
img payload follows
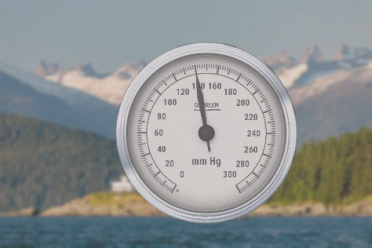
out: 140mmHg
